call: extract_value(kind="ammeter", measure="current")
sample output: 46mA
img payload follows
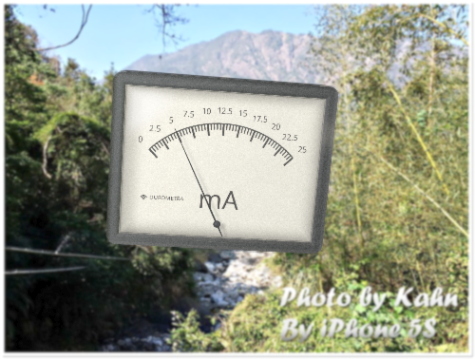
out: 5mA
